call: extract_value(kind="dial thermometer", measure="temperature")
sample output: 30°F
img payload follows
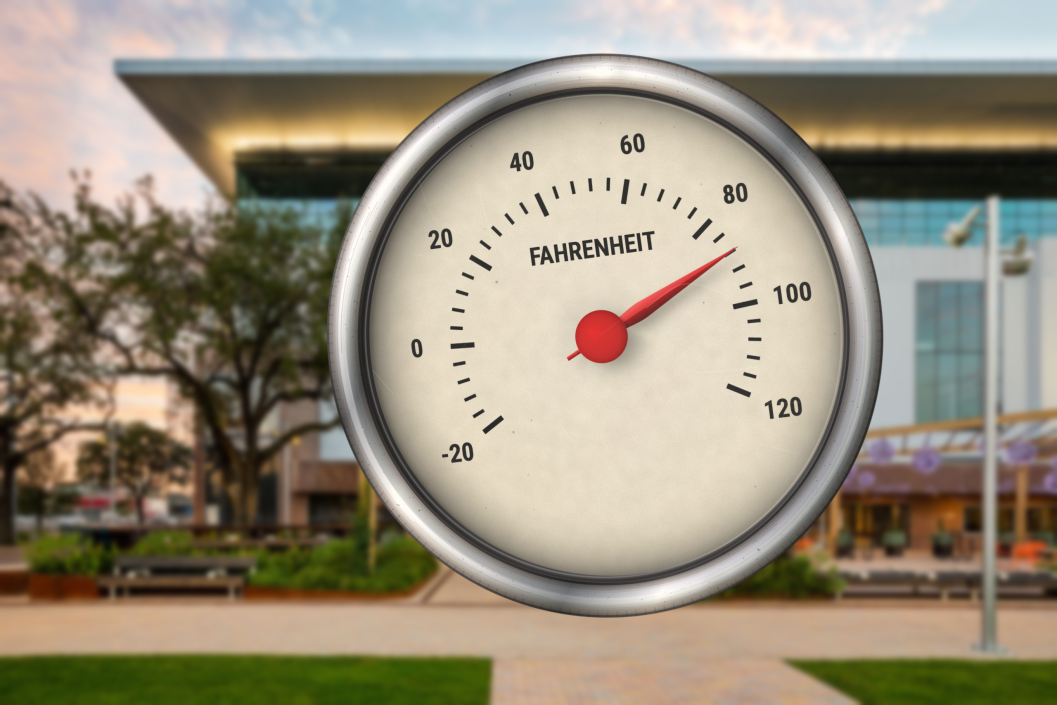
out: 88°F
